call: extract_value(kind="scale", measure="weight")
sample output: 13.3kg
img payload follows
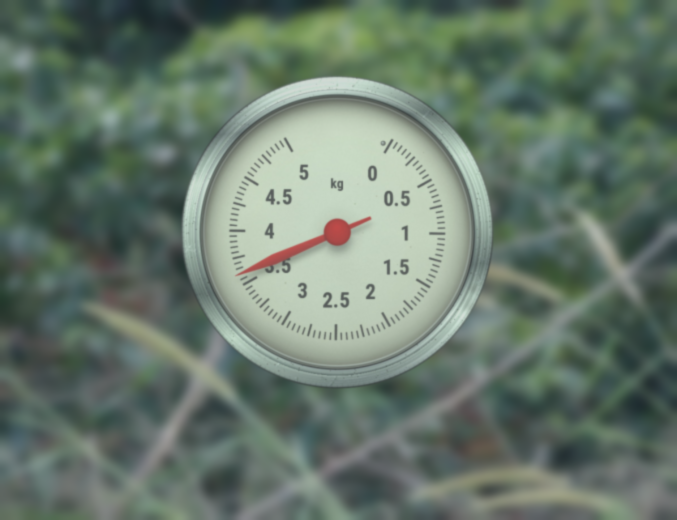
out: 3.6kg
